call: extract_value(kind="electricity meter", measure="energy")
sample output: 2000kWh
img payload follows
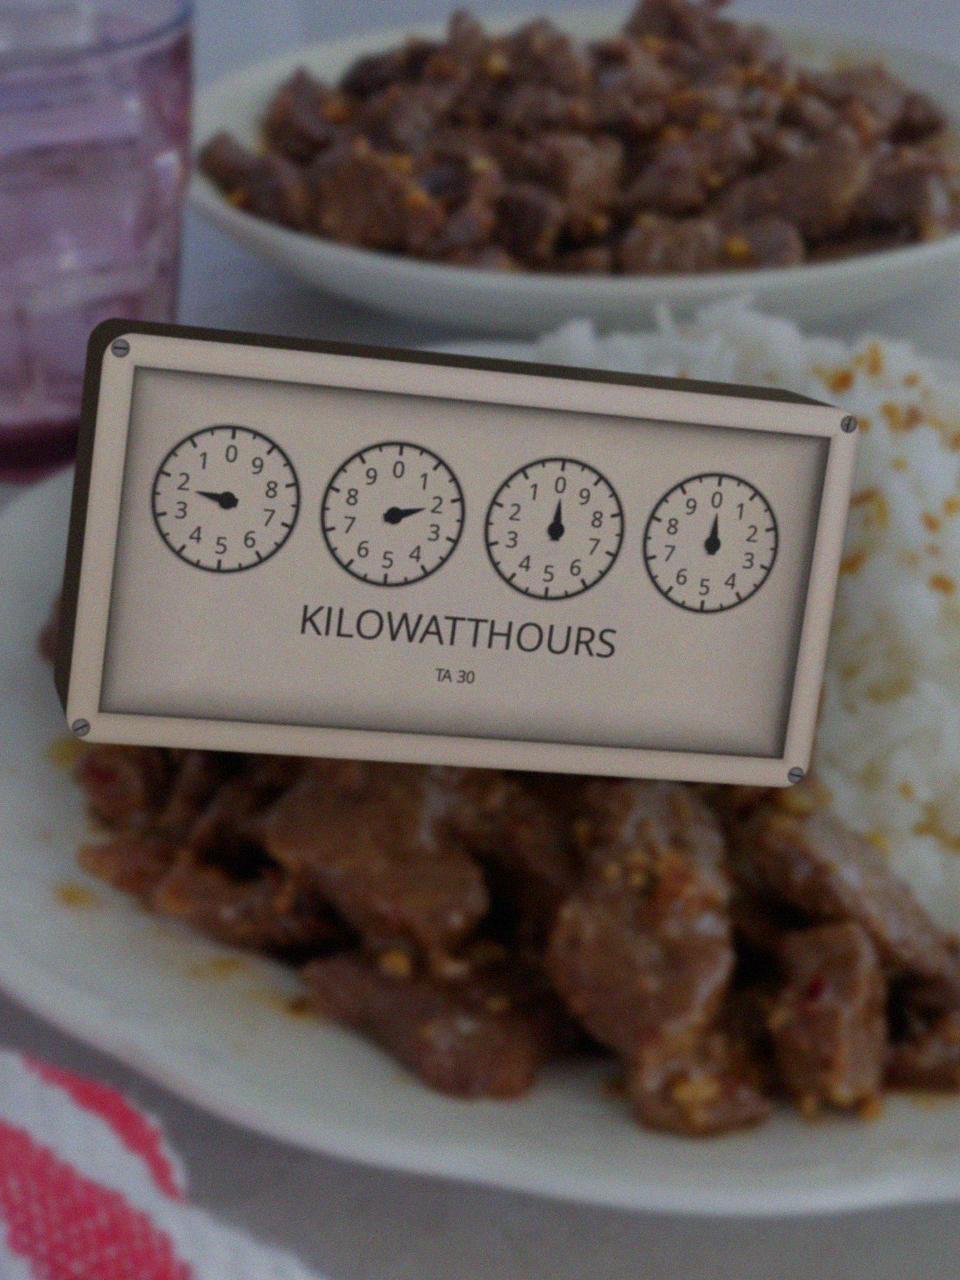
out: 2200kWh
